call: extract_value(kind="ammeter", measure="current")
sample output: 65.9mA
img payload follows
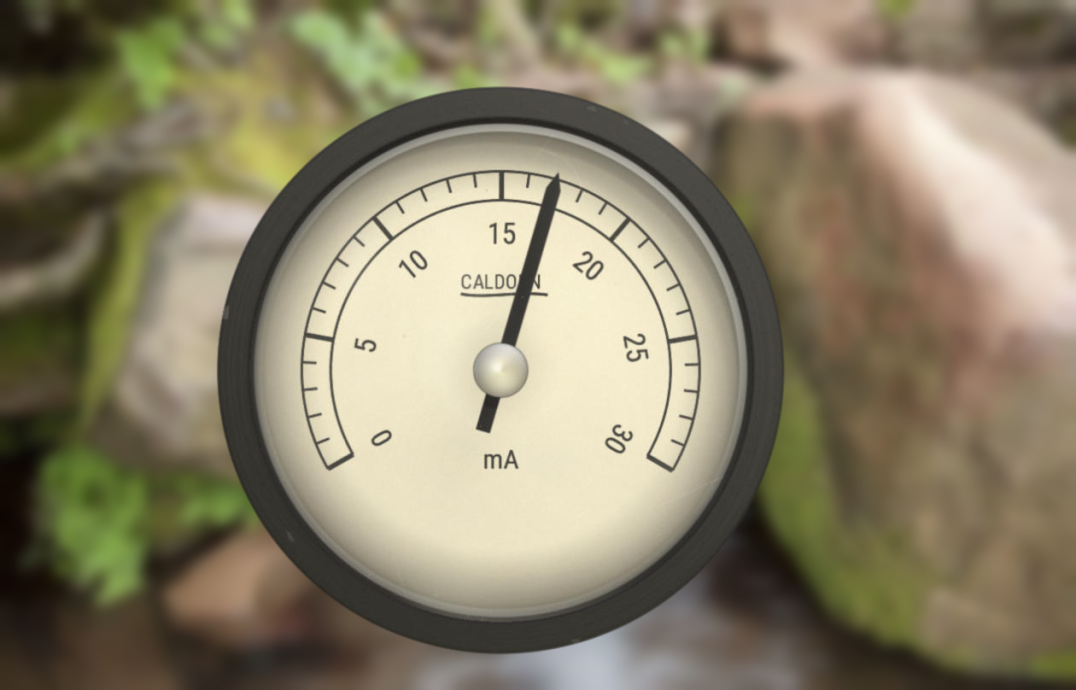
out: 17mA
